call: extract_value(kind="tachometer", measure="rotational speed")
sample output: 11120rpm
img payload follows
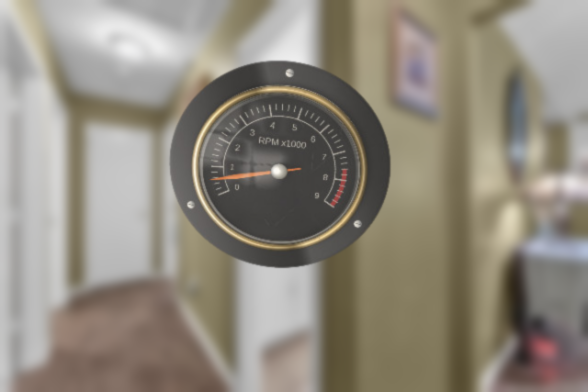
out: 600rpm
